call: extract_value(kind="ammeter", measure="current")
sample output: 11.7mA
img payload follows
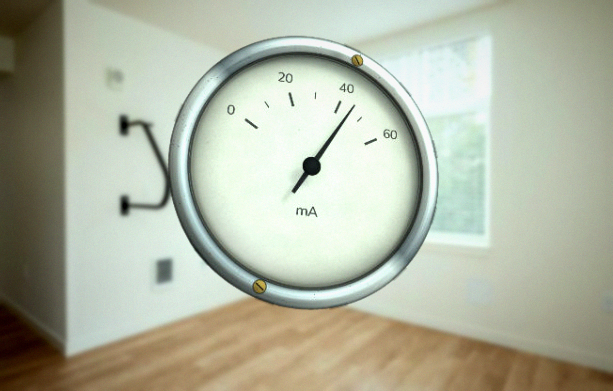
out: 45mA
